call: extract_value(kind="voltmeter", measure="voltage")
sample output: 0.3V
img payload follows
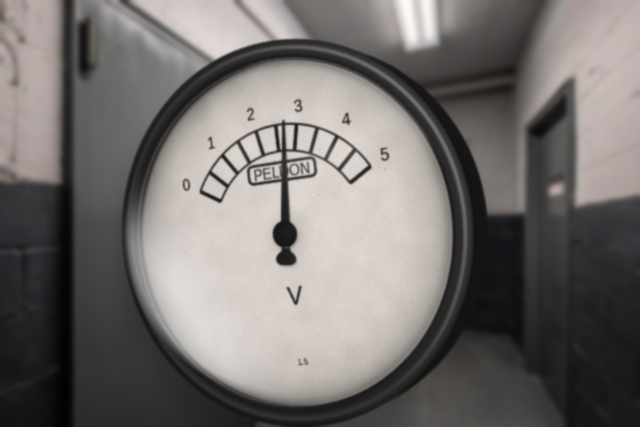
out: 2.75V
